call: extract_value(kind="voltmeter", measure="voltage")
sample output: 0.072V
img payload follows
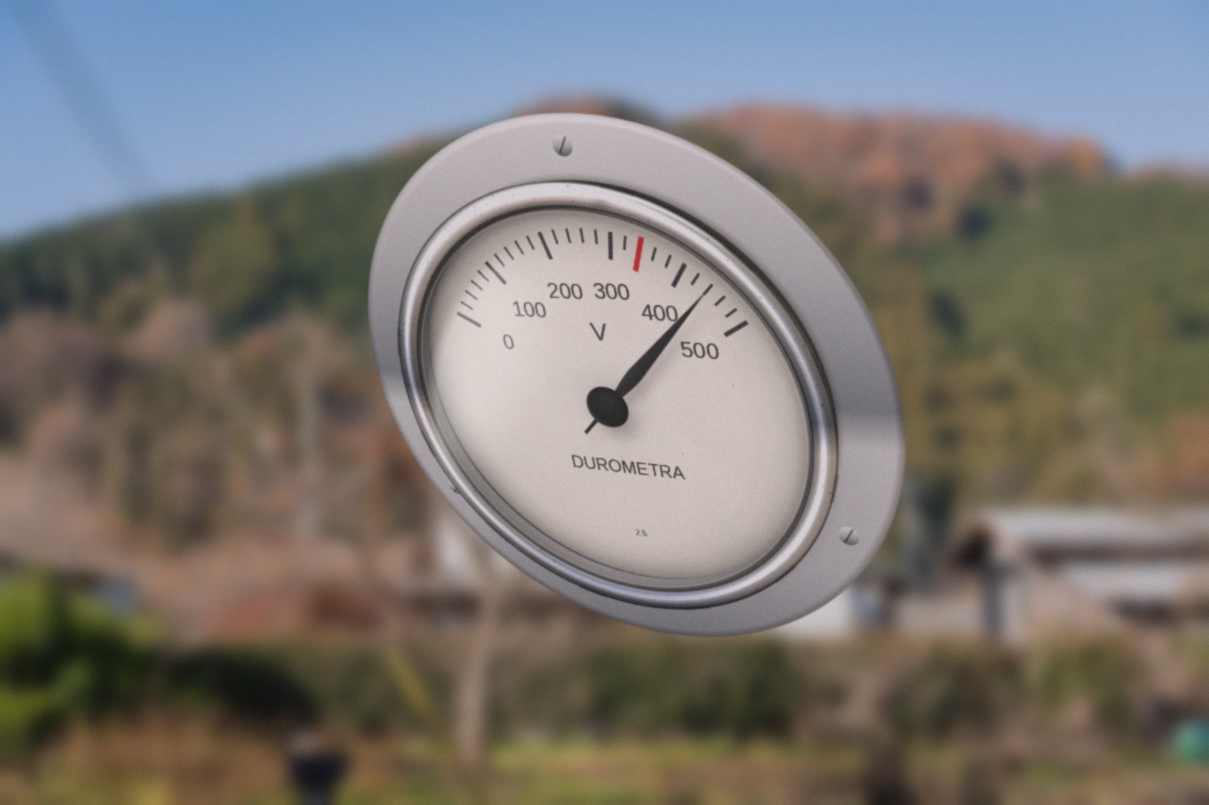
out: 440V
